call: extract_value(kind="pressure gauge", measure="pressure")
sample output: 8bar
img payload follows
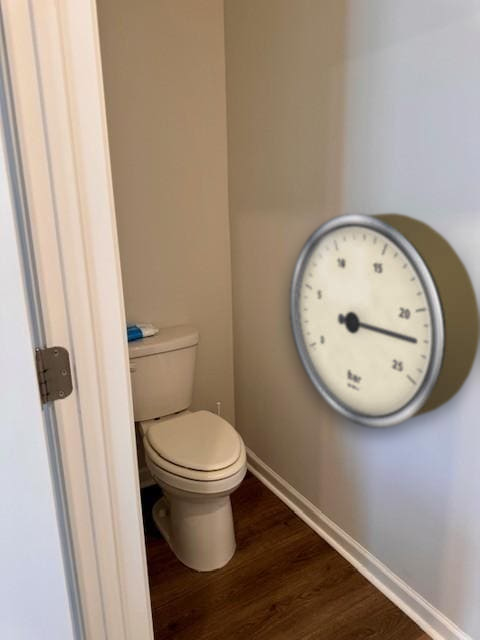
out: 22bar
